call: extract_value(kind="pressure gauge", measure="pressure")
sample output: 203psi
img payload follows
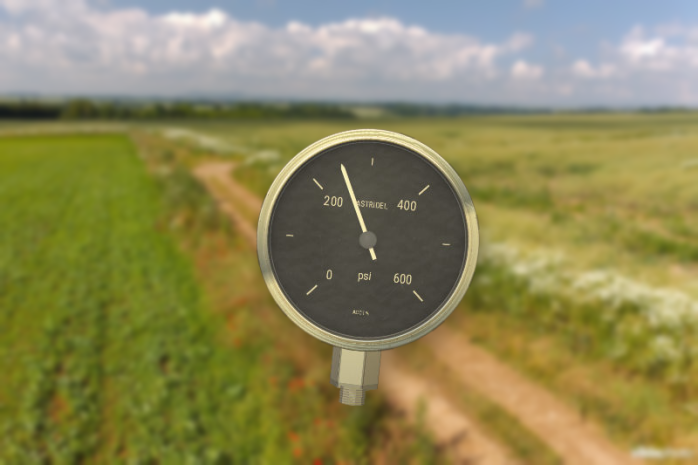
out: 250psi
